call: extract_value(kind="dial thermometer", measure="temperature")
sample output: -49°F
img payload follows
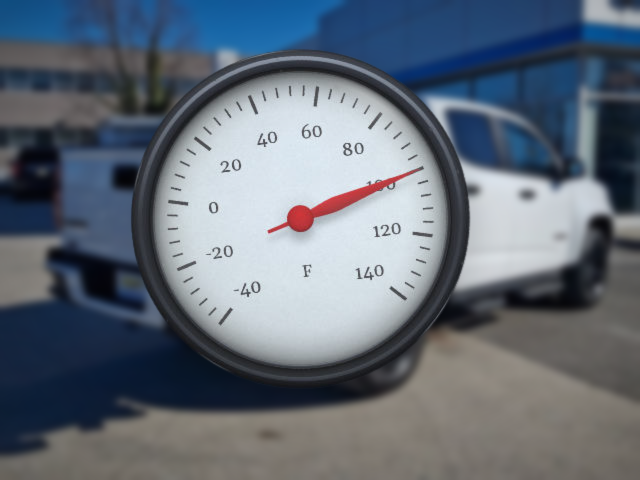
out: 100°F
